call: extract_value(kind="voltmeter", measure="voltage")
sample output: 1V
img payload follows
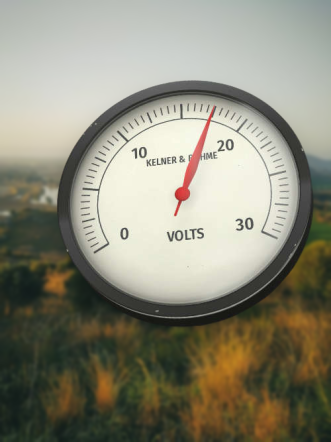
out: 17.5V
